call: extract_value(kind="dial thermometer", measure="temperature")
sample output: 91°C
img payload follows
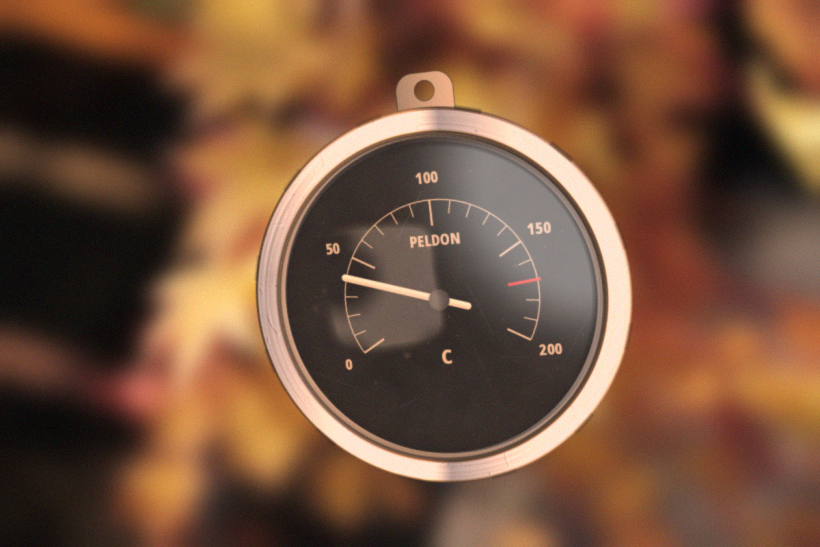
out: 40°C
